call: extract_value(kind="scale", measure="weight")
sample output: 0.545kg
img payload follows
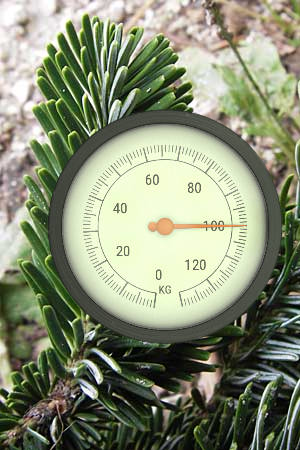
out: 100kg
